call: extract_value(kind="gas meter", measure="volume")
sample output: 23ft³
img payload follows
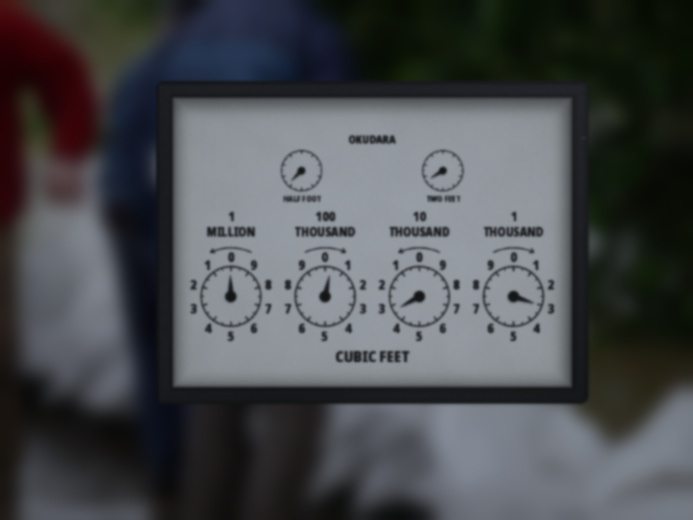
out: 3300ft³
